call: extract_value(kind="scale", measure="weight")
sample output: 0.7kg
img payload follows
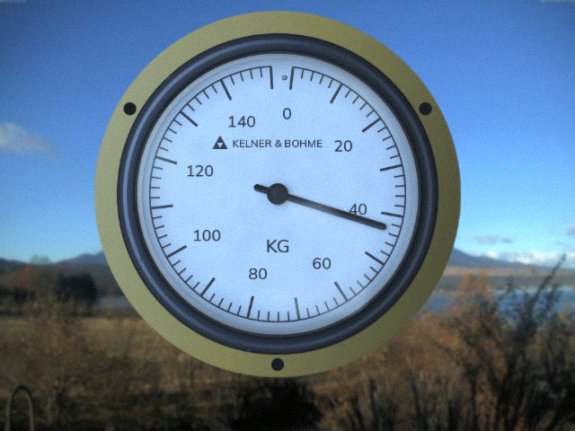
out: 43kg
